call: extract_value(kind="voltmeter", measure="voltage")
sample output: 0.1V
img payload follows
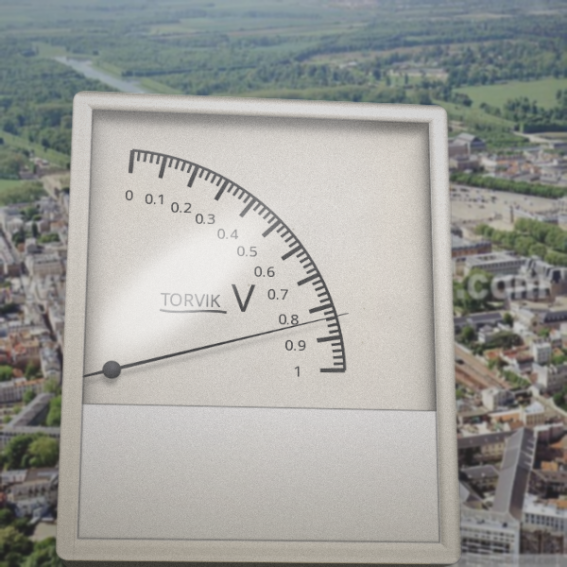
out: 0.84V
